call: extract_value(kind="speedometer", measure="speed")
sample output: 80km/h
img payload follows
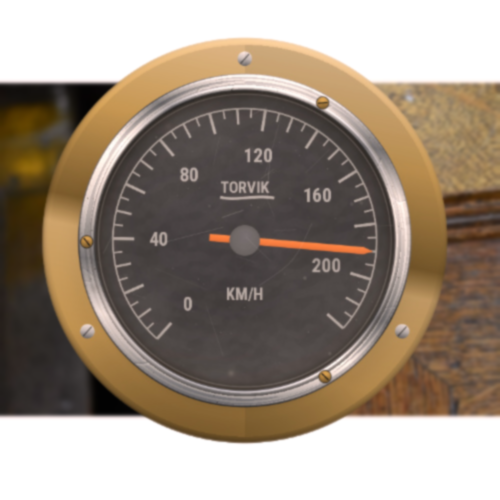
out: 190km/h
